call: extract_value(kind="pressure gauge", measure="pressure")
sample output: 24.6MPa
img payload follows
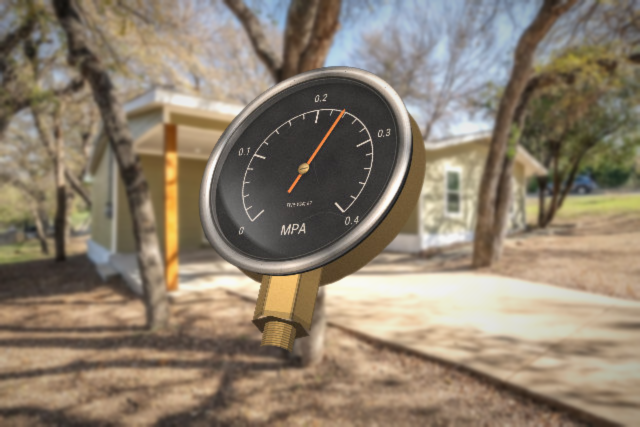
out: 0.24MPa
